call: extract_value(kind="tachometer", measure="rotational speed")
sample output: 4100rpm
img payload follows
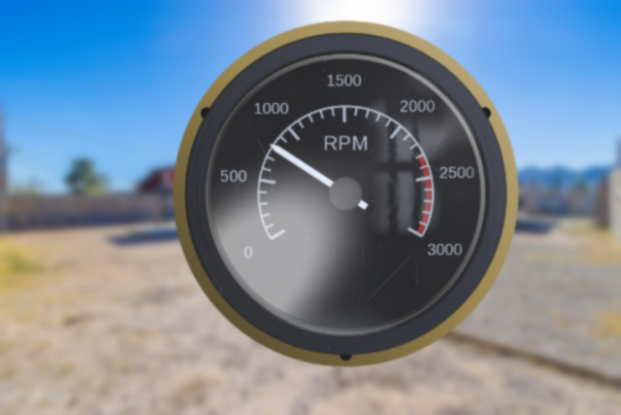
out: 800rpm
